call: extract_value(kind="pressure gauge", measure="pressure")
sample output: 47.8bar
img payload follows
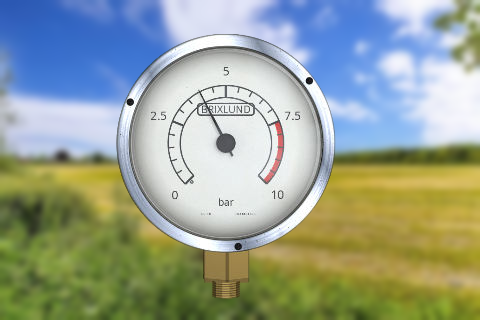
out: 4bar
